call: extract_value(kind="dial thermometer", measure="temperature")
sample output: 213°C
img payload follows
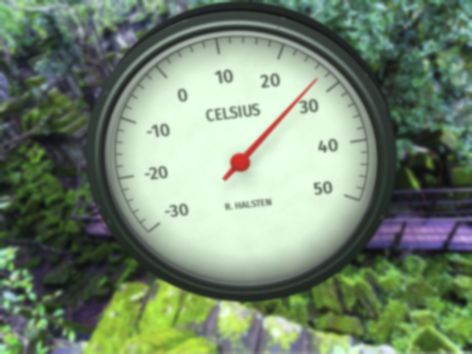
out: 27°C
